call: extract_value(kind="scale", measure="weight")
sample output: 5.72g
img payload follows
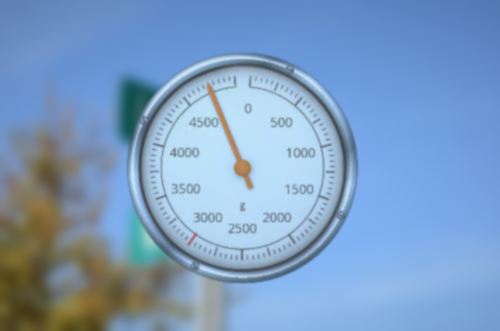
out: 4750g
